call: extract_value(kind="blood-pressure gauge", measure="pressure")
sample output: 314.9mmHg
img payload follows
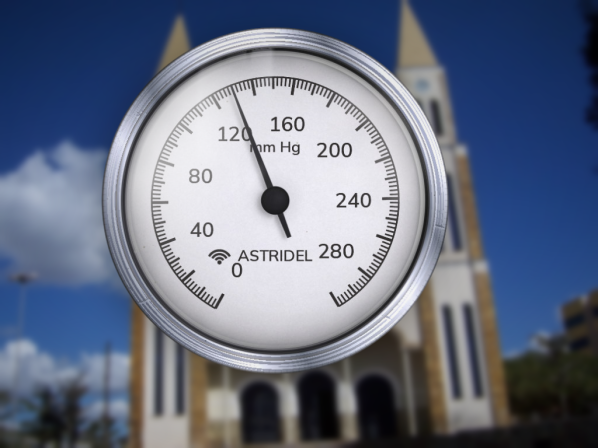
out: 130mmHg
